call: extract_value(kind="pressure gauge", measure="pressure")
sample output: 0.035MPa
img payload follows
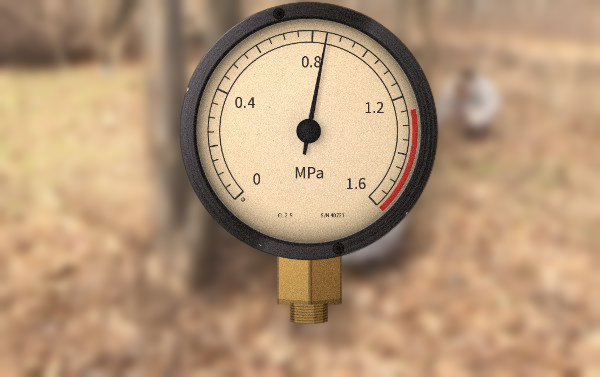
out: 0.85MPa
